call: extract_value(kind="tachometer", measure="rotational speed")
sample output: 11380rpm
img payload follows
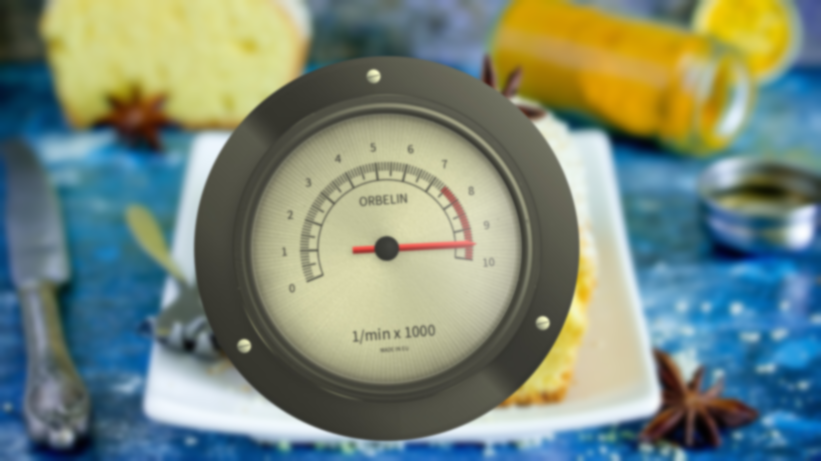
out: 9500rpm
